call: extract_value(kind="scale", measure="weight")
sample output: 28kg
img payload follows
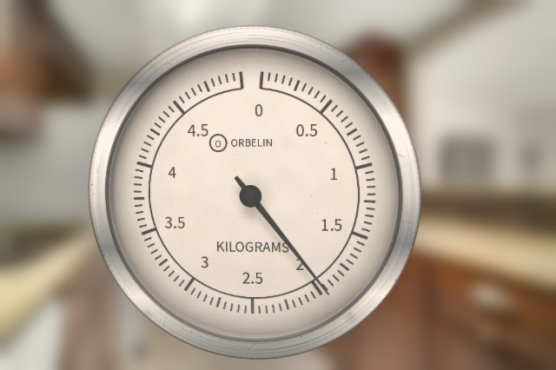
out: 1.95kg
